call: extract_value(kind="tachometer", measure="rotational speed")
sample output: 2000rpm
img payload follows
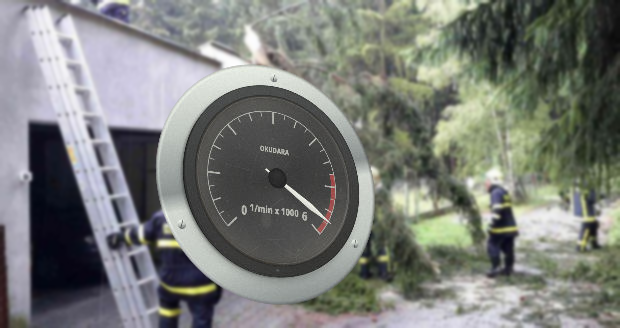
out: 5750rpm
